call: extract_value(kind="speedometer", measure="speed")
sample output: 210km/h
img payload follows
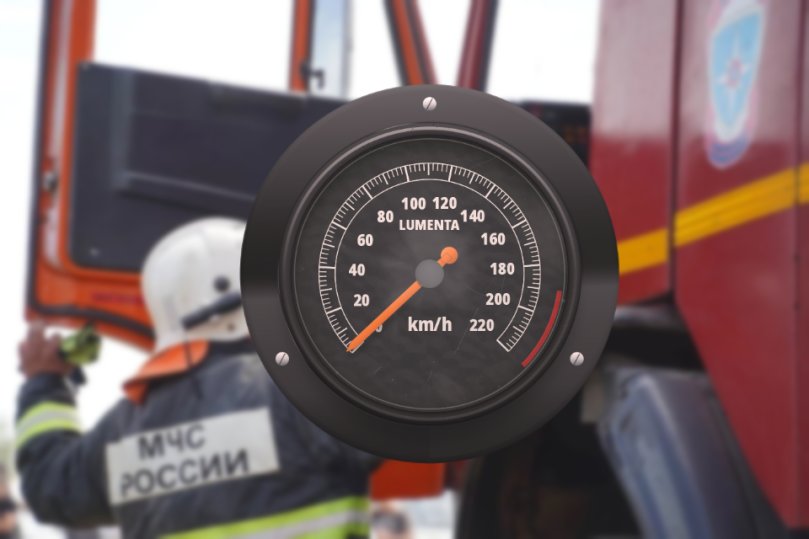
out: 2km/h
